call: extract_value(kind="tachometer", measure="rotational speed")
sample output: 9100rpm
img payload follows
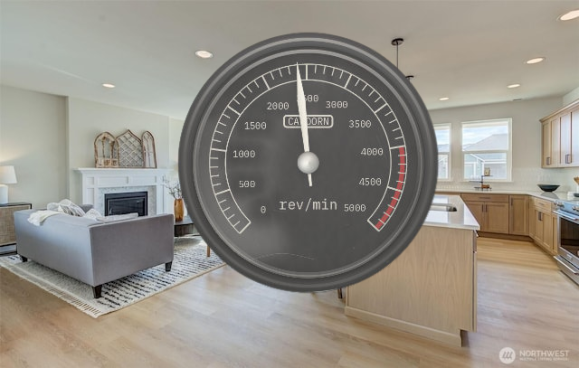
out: 2400rpm
